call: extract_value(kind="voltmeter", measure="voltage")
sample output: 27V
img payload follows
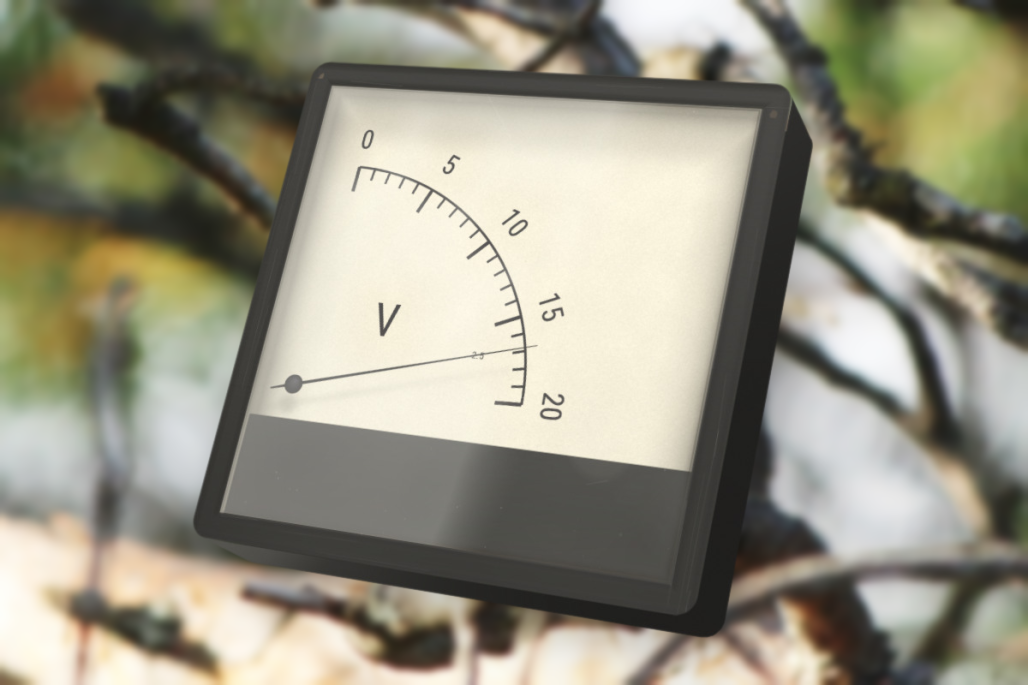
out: 17V
